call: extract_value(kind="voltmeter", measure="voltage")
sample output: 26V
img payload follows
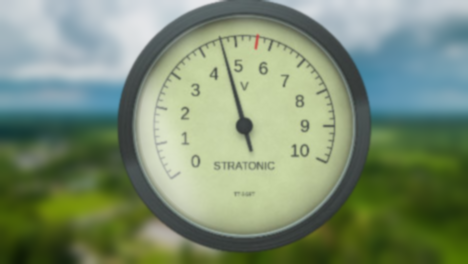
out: 4.6V
